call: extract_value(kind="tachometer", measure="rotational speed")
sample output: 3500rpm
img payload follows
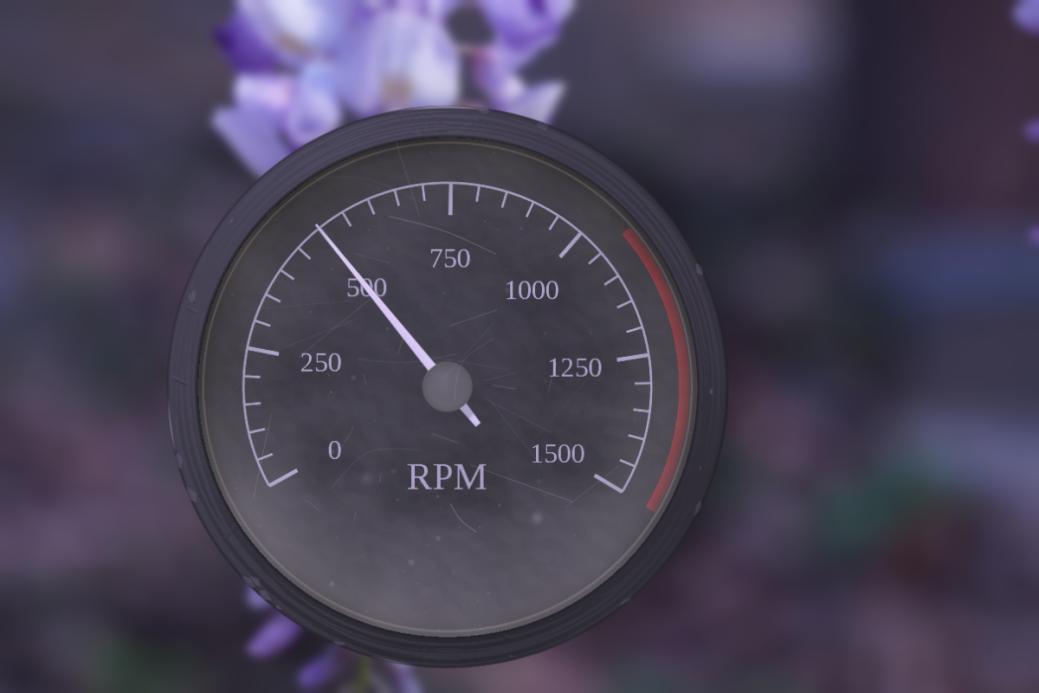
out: 500rpm
